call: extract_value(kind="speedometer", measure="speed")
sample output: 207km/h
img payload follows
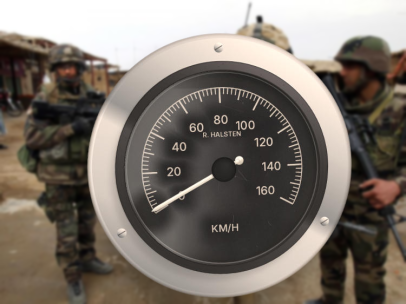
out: 2km/h
